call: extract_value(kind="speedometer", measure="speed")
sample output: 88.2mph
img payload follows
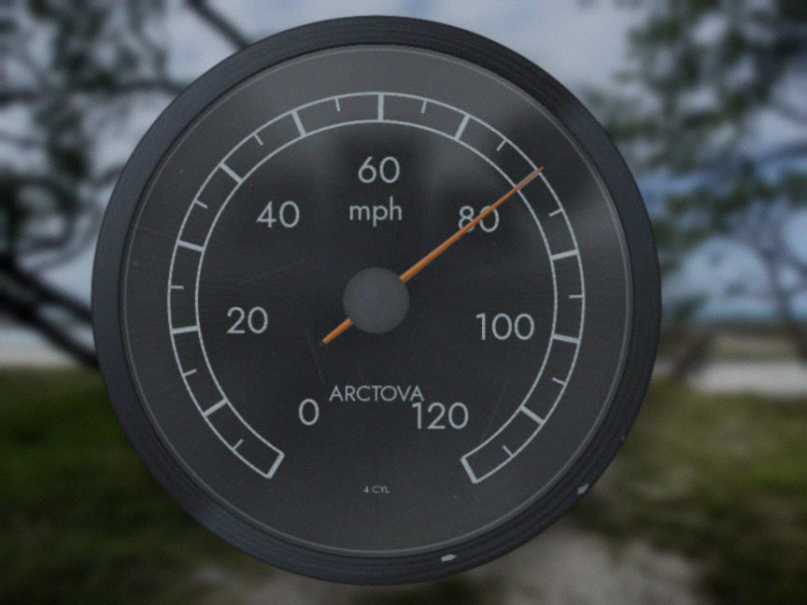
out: 80mph
